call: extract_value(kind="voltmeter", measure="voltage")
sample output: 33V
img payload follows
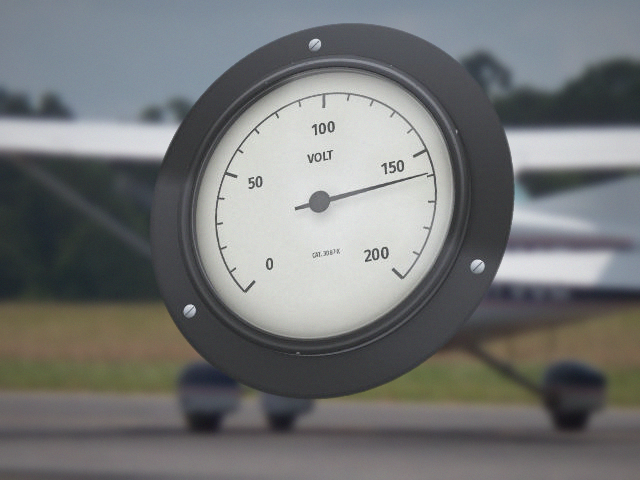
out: 160V
